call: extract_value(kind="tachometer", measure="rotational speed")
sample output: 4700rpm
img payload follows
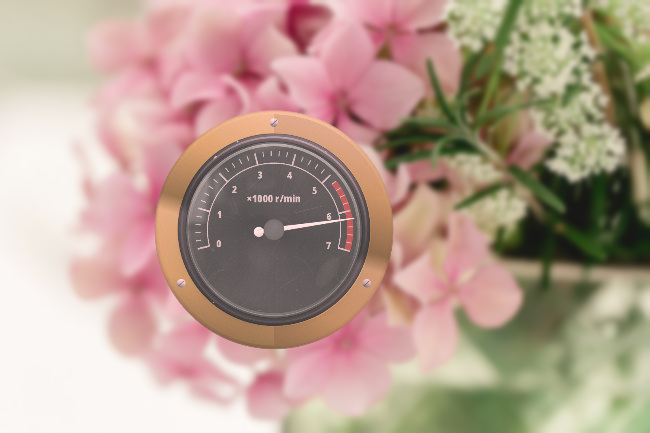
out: 6200rpm
